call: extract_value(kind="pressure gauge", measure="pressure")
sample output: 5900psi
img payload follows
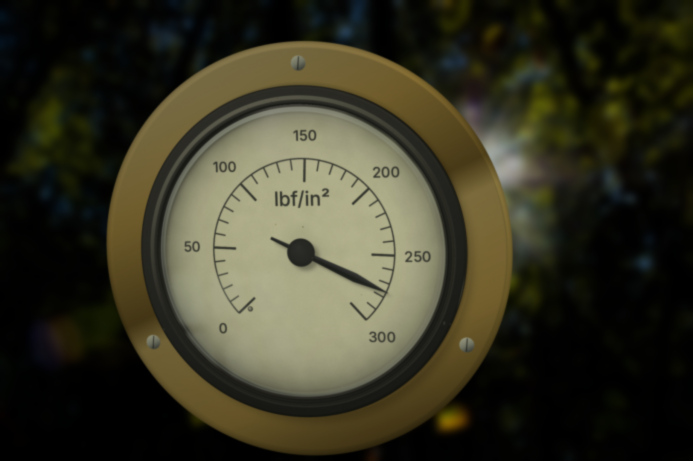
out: 275psi
